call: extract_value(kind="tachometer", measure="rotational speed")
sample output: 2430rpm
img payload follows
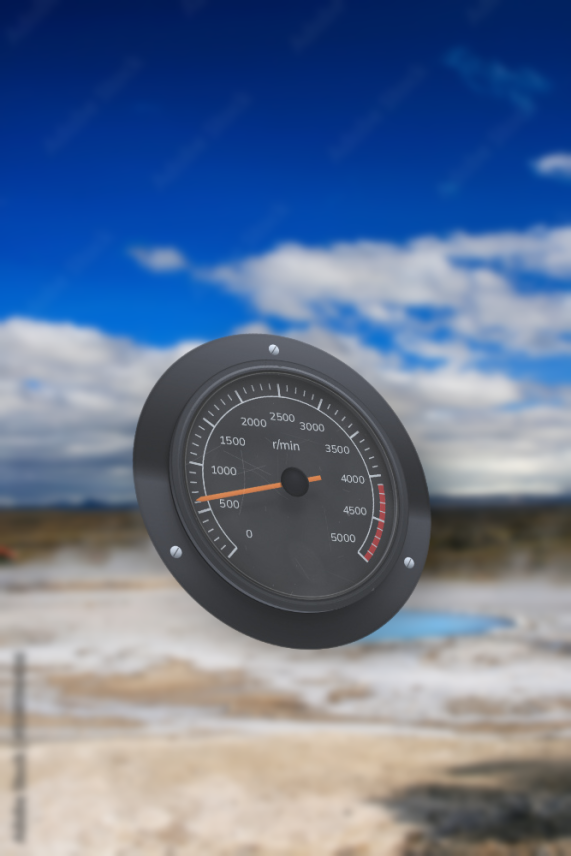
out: 600rpm
